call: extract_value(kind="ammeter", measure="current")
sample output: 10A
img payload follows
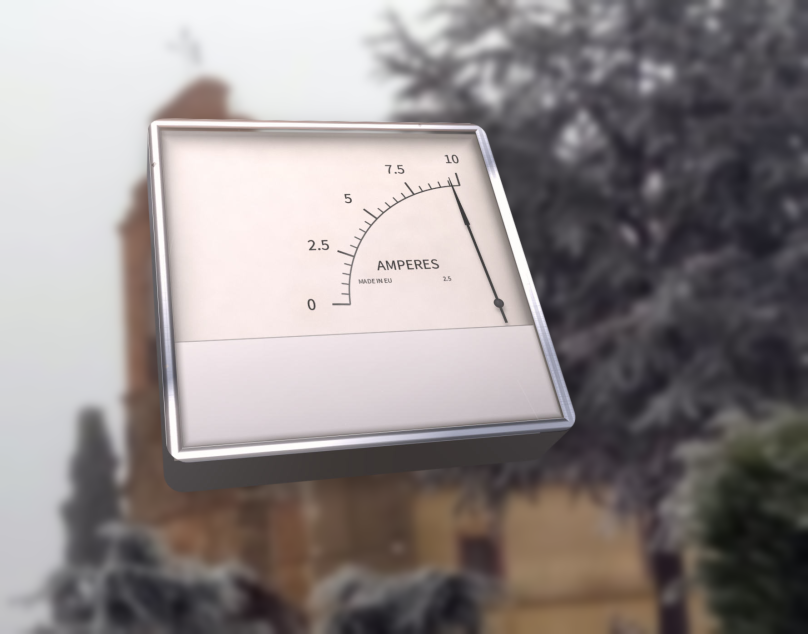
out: 9.5A
